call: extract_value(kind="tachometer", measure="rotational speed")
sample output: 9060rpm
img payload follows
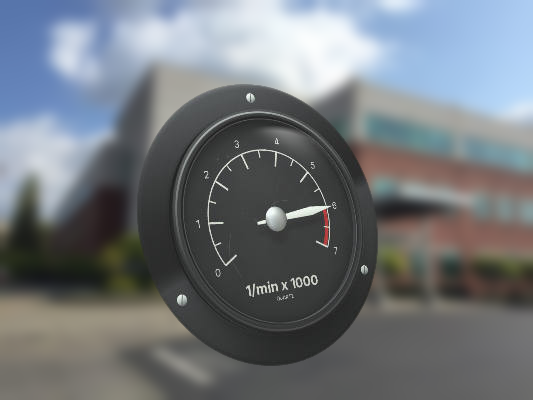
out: 6000rpm
